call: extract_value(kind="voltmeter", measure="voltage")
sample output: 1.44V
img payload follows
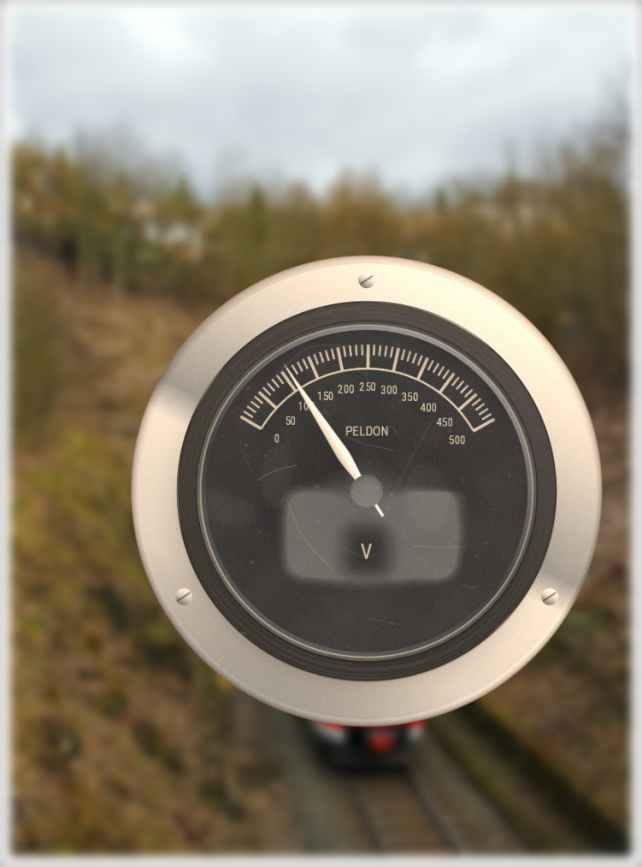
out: 110V
